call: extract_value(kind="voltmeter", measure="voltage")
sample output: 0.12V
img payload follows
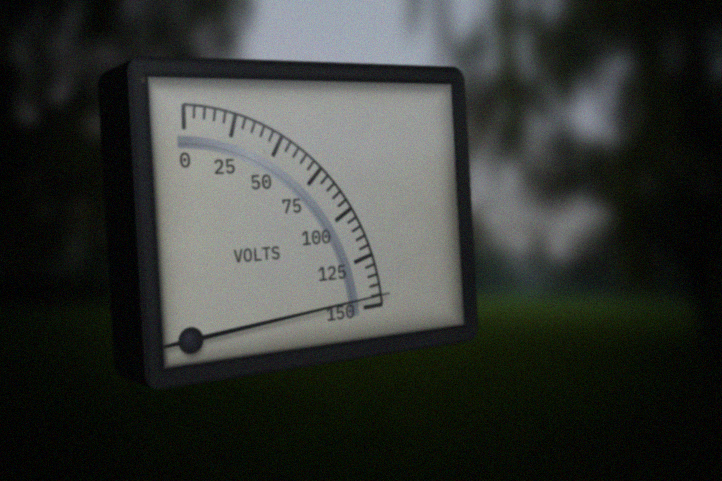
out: 145V
